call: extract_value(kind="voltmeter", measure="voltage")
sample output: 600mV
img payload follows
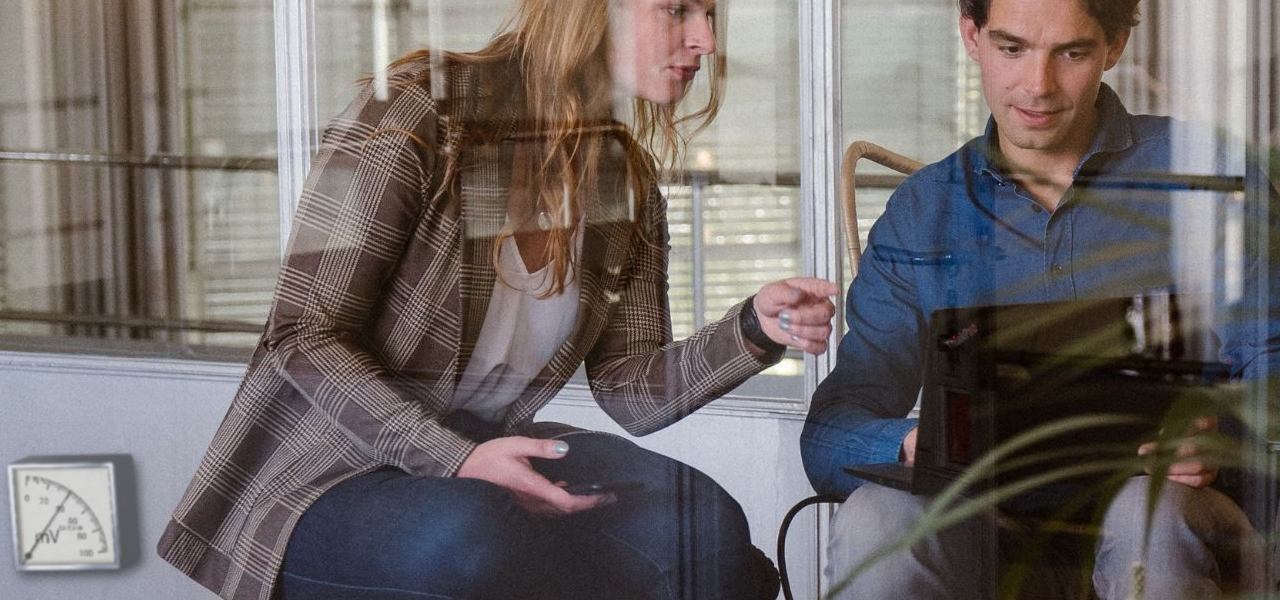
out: 40mV
